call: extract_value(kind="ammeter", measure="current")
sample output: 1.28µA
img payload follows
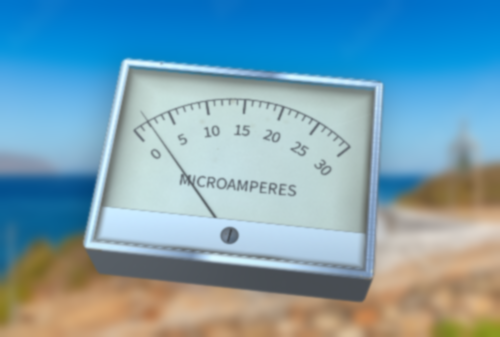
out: 2µA
